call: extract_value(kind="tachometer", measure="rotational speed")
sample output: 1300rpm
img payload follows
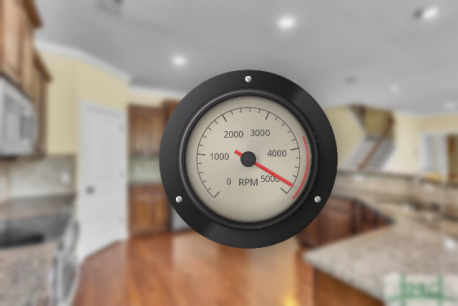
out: 4800rpm
